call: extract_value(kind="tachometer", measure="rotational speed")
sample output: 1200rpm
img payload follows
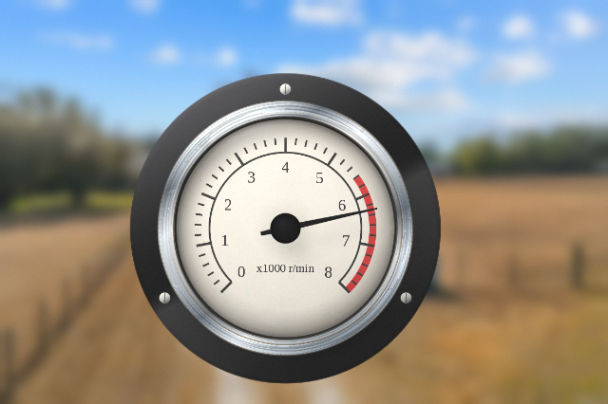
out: 6300rpm
